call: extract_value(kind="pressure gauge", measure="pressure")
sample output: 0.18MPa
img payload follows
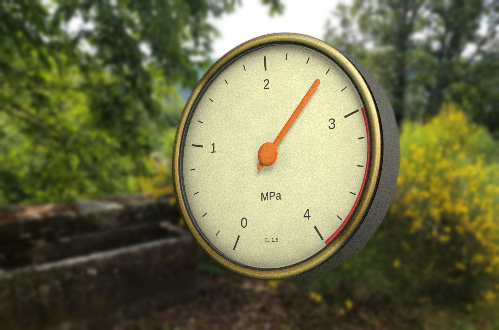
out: 2.6MPa
